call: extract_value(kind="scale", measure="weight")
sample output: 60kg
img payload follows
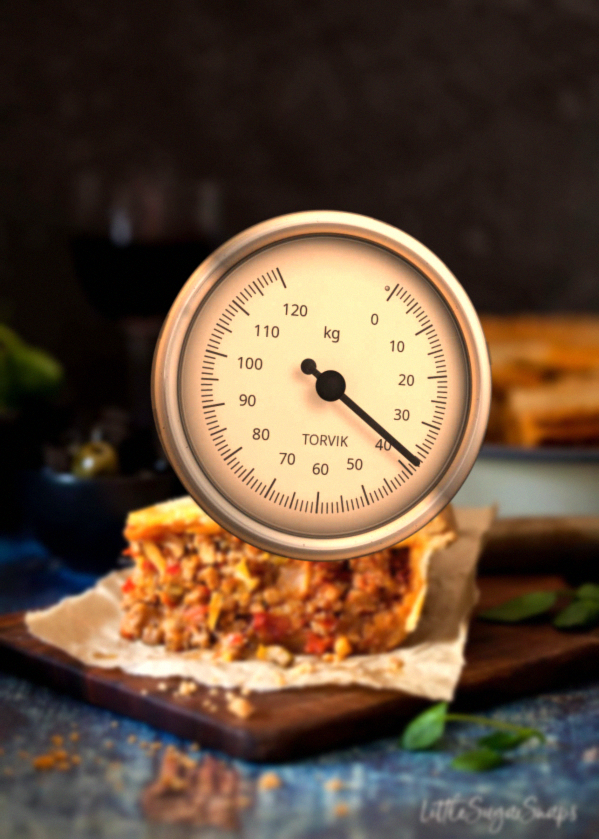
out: 38kg
